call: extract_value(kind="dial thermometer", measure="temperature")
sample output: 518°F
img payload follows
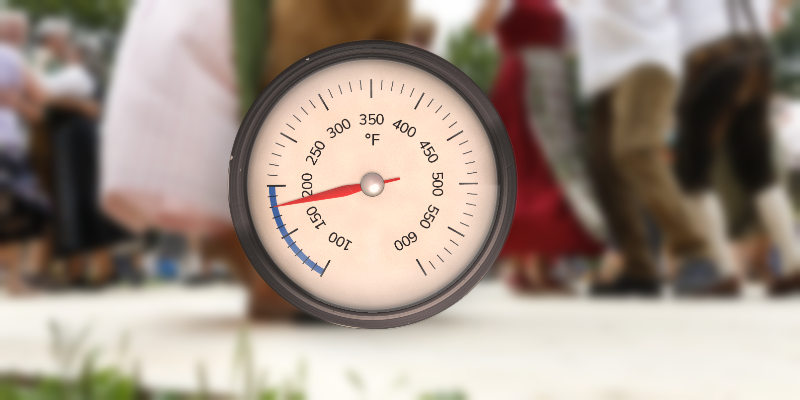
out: 180°F
